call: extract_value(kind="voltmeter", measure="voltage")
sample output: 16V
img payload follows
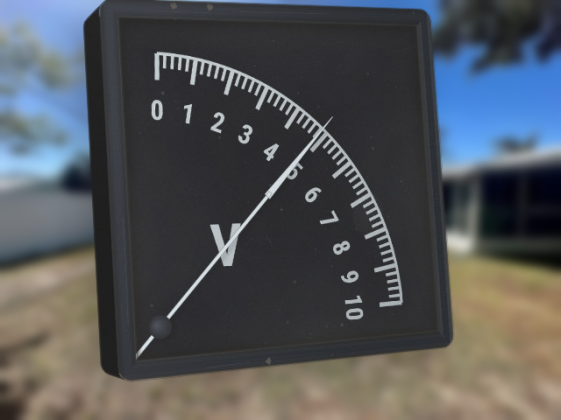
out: 4.8V
